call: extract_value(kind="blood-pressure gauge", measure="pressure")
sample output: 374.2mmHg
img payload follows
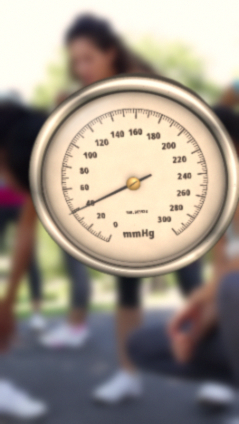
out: 40mmHg
